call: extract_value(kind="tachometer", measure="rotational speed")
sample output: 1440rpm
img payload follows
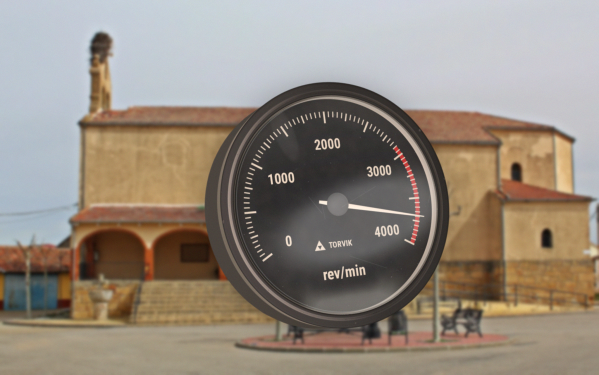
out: 3700rpm
